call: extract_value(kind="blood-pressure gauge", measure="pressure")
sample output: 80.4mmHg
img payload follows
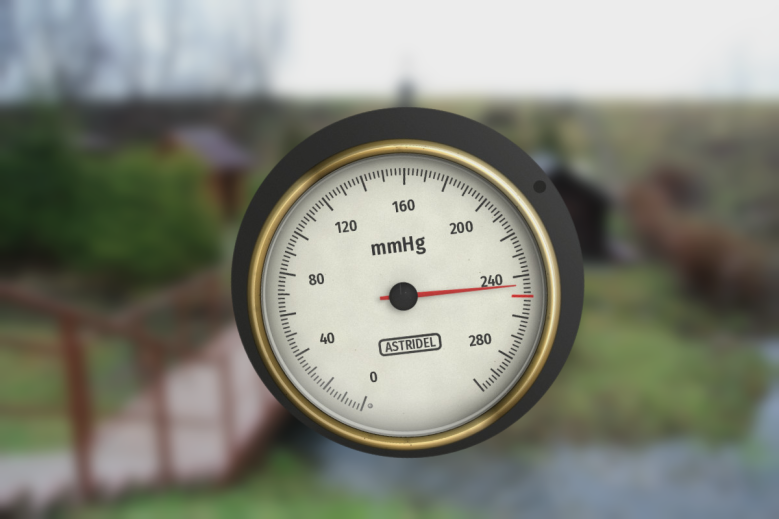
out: 244mmHg
